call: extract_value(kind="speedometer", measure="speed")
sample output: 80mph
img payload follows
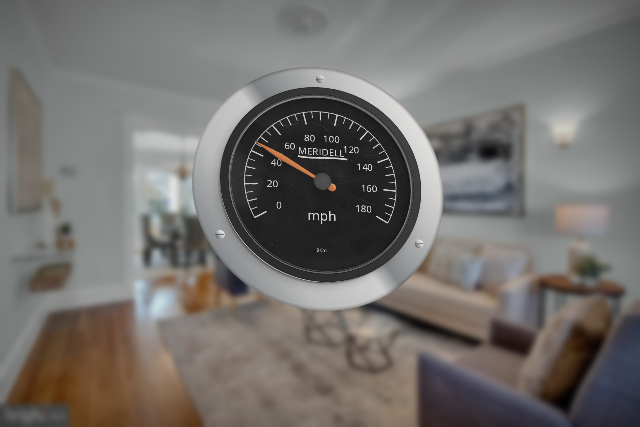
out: 45mph
